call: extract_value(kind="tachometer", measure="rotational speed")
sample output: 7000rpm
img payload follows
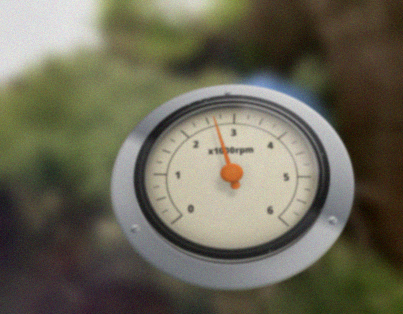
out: 2625rpm
